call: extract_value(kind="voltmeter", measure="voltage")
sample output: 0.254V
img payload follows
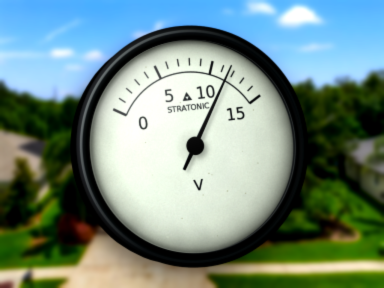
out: 11.5V
